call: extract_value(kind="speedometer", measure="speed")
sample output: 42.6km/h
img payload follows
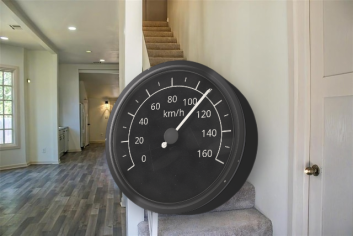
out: 110km/h
